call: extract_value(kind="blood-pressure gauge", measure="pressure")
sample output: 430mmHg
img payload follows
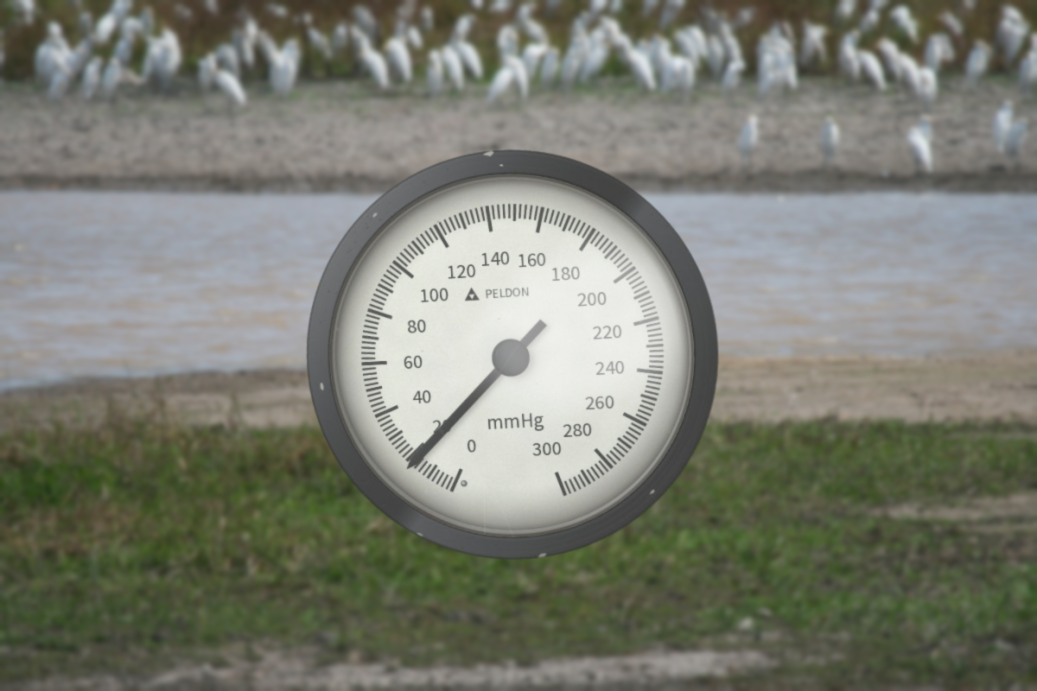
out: 18mmHg
